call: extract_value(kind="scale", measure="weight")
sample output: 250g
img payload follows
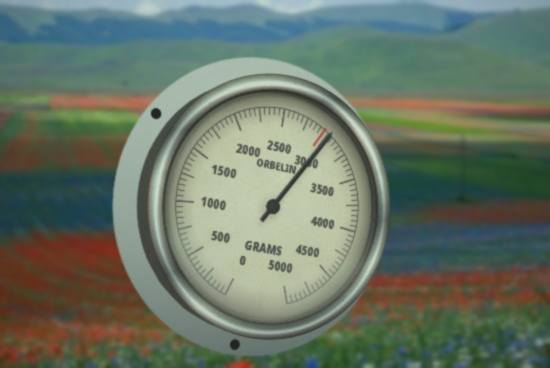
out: 3000g
